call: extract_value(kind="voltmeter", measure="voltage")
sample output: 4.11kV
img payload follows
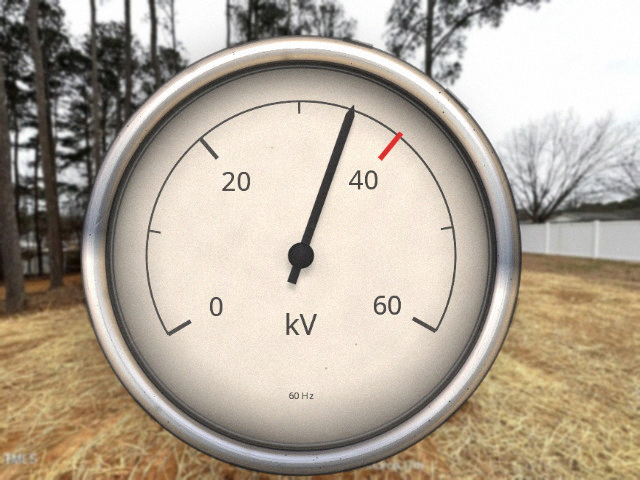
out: 35kV
